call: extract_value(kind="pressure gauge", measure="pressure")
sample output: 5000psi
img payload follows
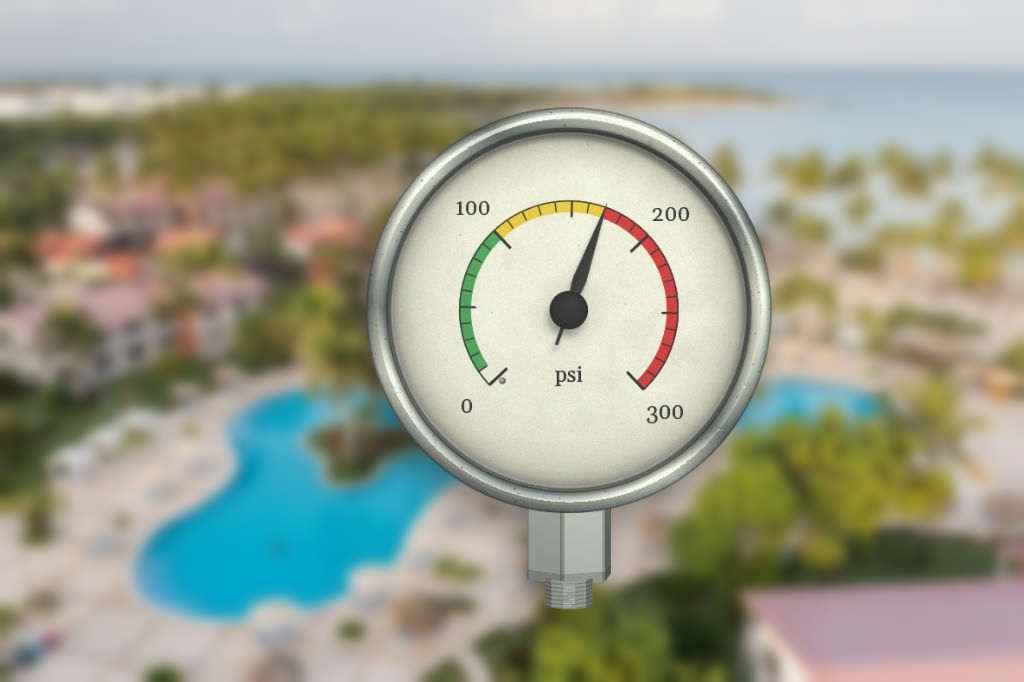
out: 170psi
